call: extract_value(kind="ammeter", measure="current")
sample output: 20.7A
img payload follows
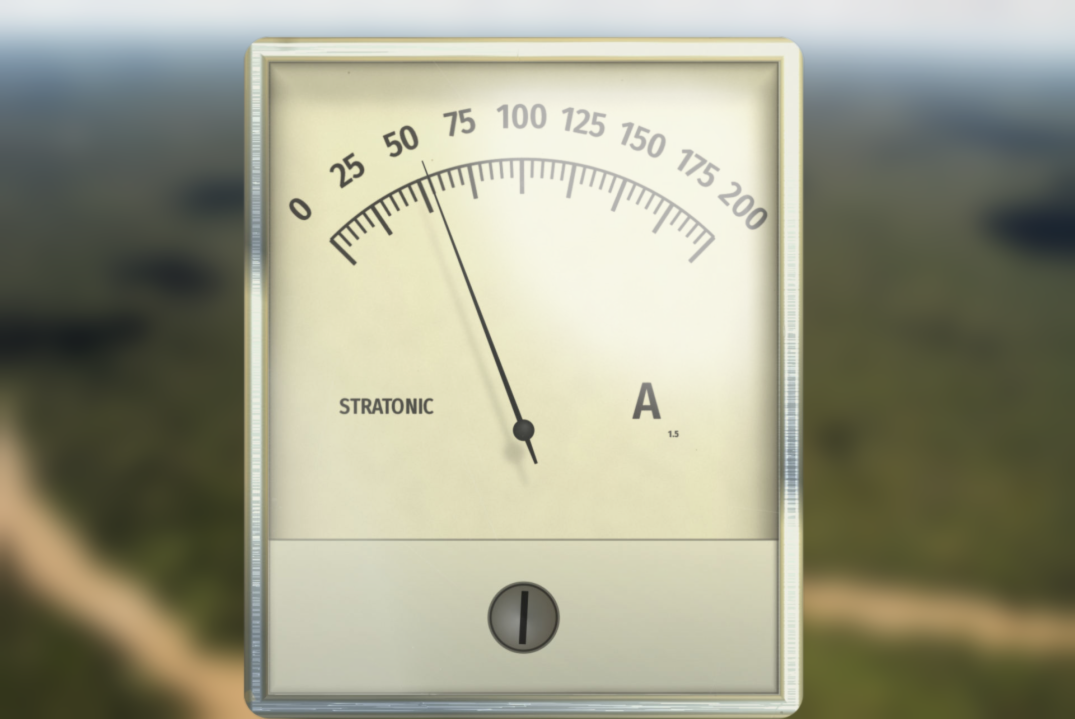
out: 55A
